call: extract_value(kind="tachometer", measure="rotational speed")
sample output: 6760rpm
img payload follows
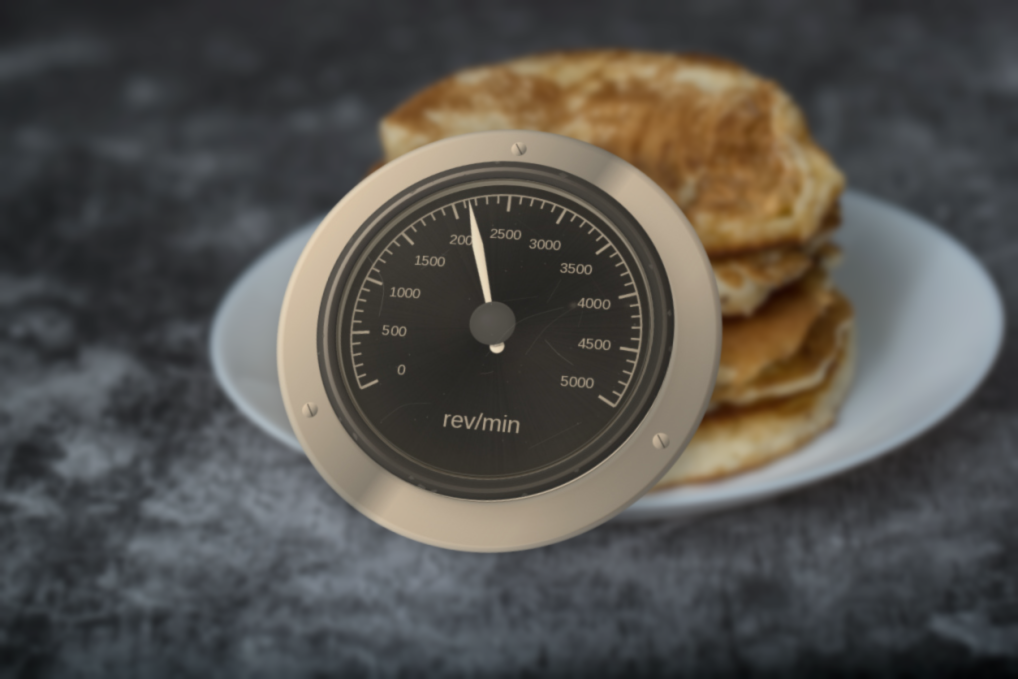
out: 2150rpm
